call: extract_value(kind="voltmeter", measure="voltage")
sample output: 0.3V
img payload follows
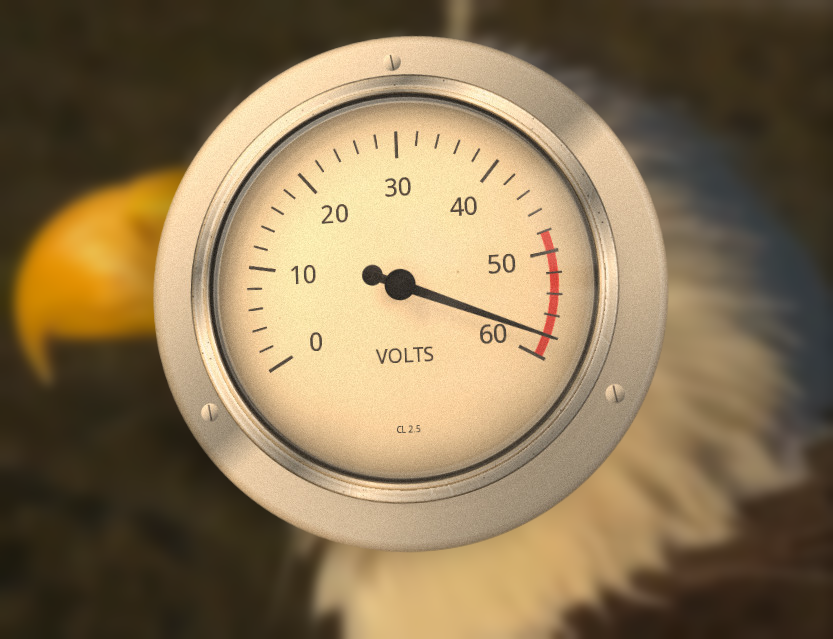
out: 58V
